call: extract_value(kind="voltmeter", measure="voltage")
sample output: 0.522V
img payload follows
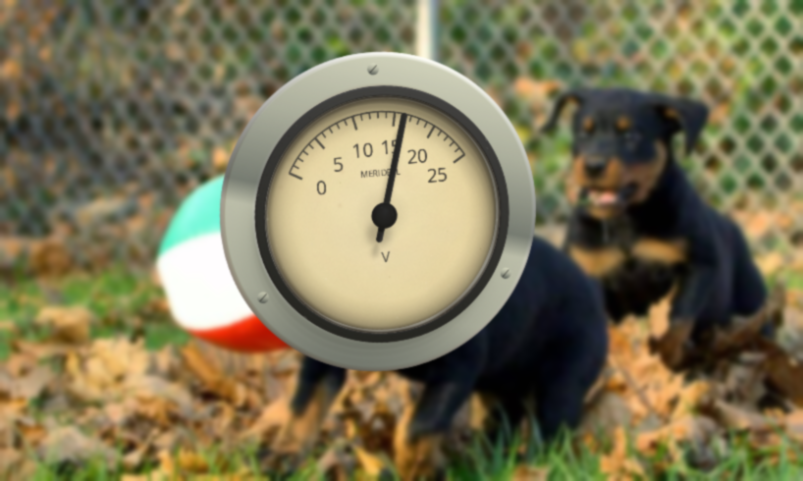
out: 16V
